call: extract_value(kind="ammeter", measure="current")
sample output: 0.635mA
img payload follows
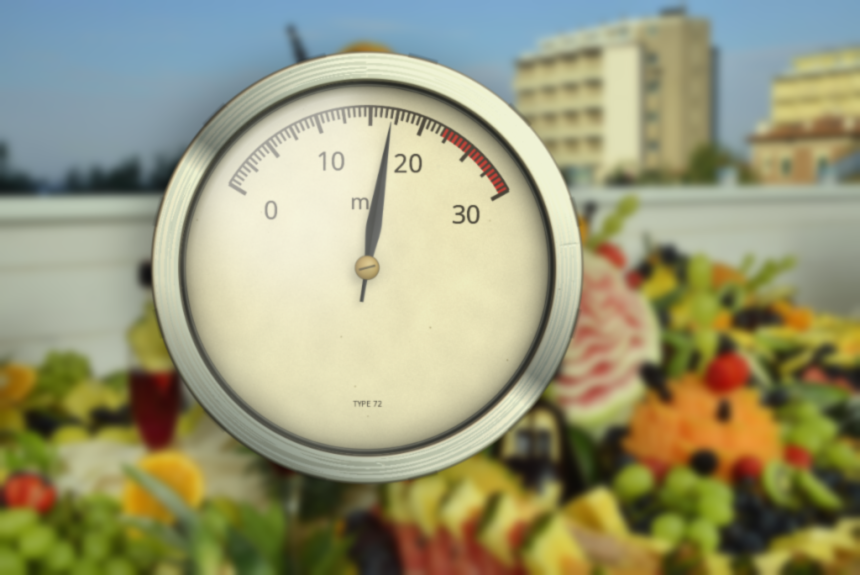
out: 17mA
